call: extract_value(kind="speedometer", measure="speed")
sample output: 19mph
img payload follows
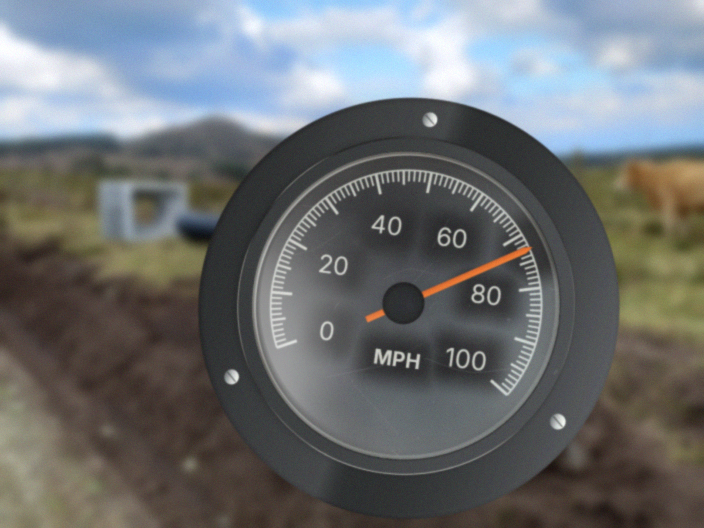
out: 73mph
